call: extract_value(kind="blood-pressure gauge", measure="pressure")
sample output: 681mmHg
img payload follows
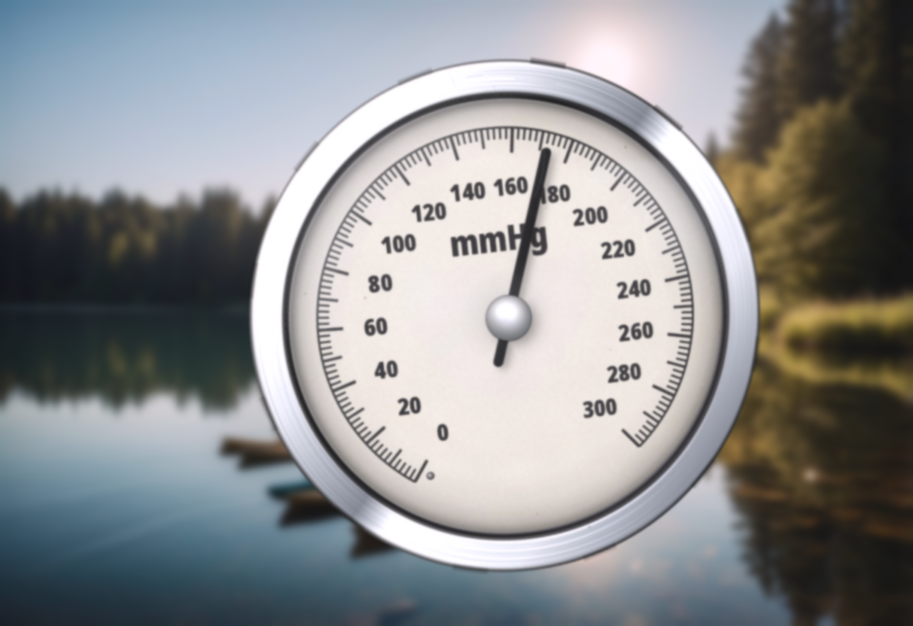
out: 172mmHg
